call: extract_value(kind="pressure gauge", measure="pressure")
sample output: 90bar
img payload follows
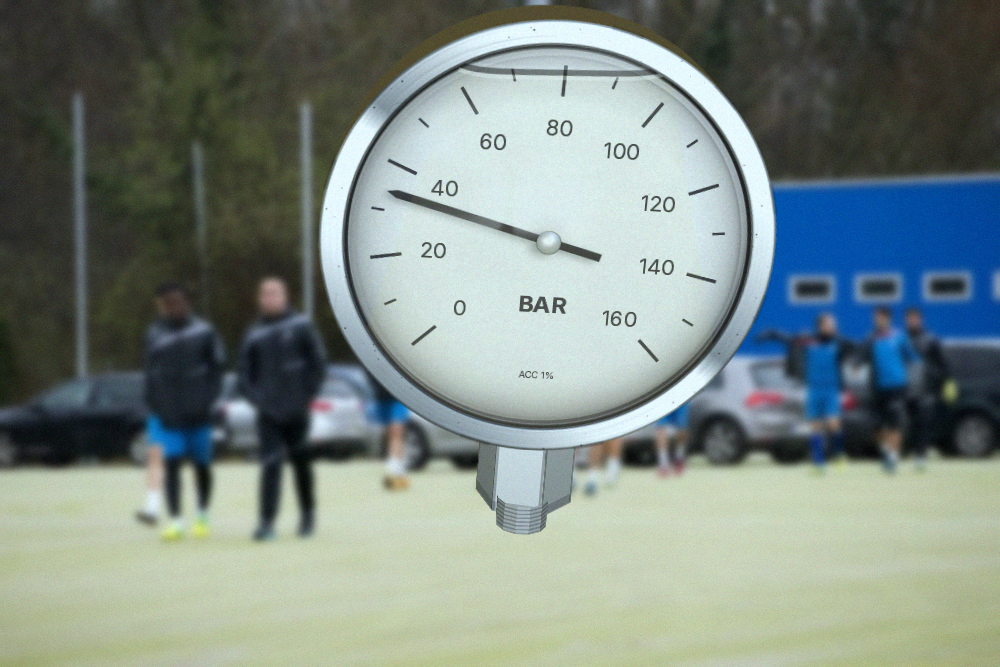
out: 35bar
